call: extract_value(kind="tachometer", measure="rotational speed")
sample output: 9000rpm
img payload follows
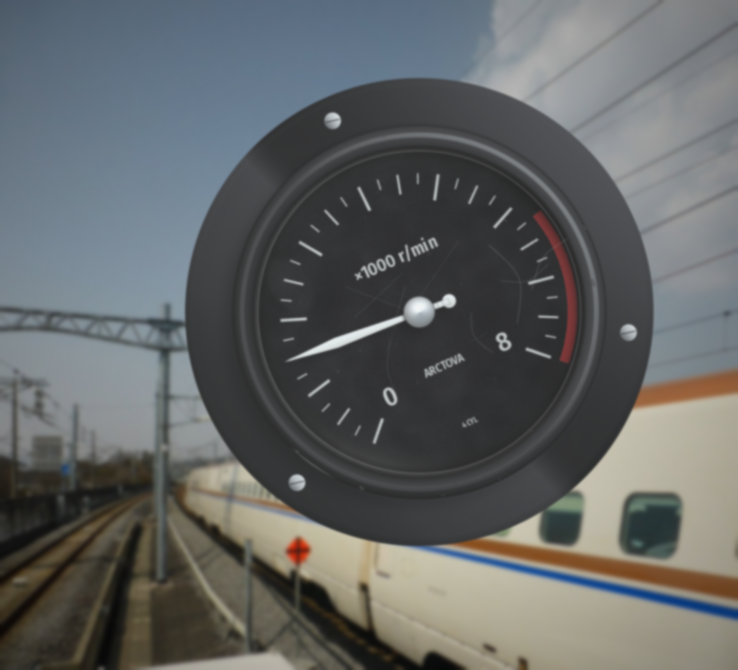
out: 1500rpm
